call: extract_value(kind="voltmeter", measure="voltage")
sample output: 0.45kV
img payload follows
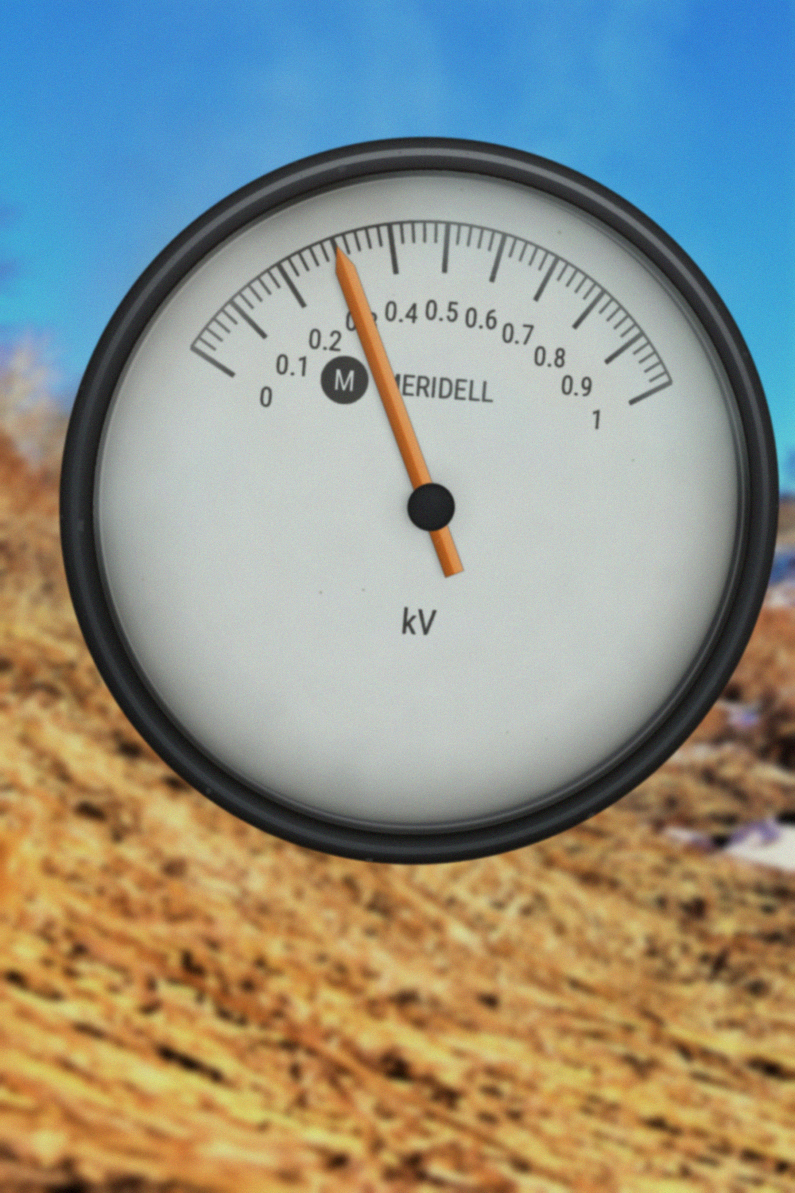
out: 0.3kV
